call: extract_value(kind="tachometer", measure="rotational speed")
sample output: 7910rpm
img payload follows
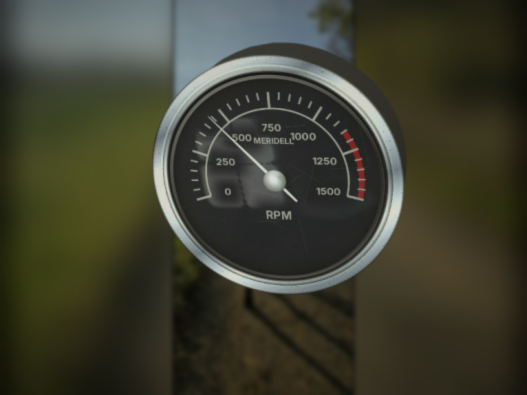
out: 450rpm
